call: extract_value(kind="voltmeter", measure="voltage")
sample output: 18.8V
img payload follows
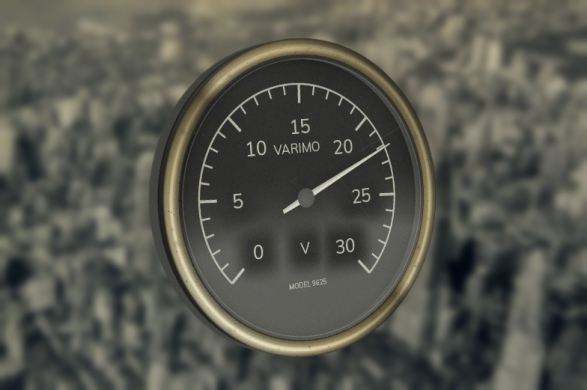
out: 22V
